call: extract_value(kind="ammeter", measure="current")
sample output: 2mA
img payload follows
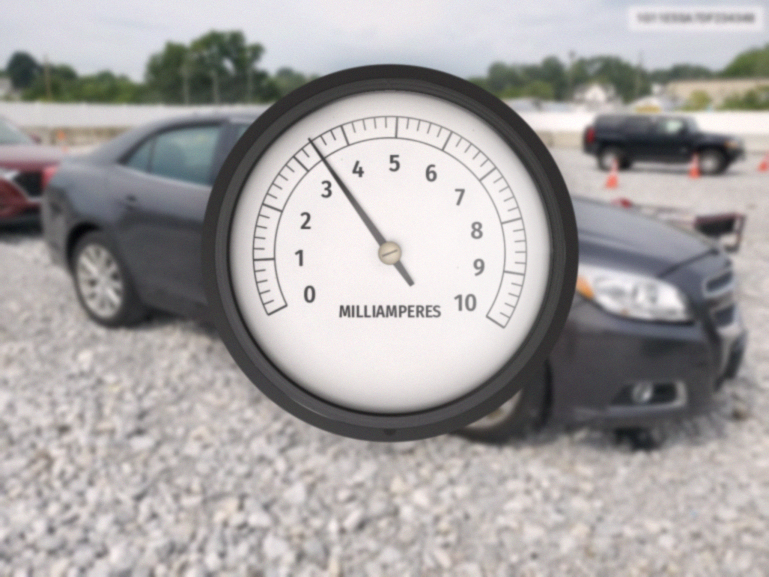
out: 3.4mA
